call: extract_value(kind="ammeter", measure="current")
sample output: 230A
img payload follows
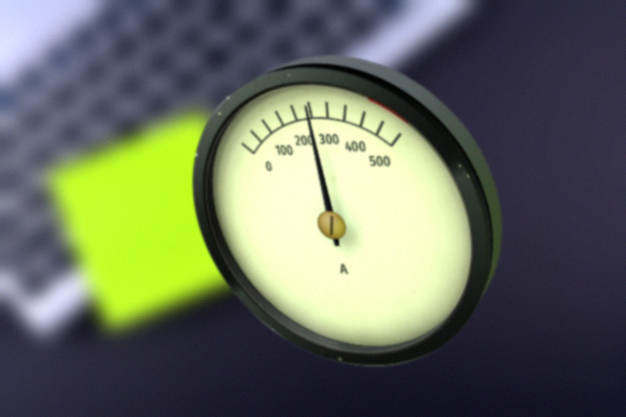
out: 250A
